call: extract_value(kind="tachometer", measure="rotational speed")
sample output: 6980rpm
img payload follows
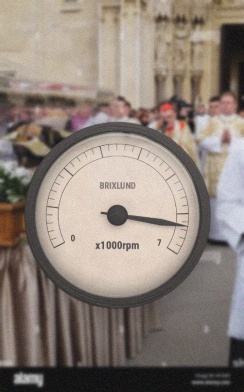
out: 6300rpm
